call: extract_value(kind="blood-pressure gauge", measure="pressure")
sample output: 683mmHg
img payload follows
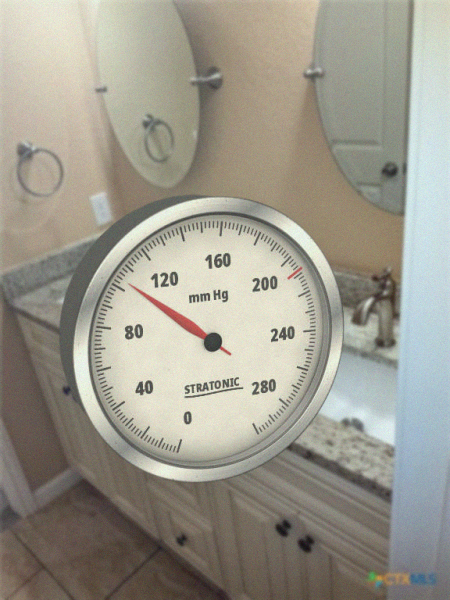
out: 104mmHg
